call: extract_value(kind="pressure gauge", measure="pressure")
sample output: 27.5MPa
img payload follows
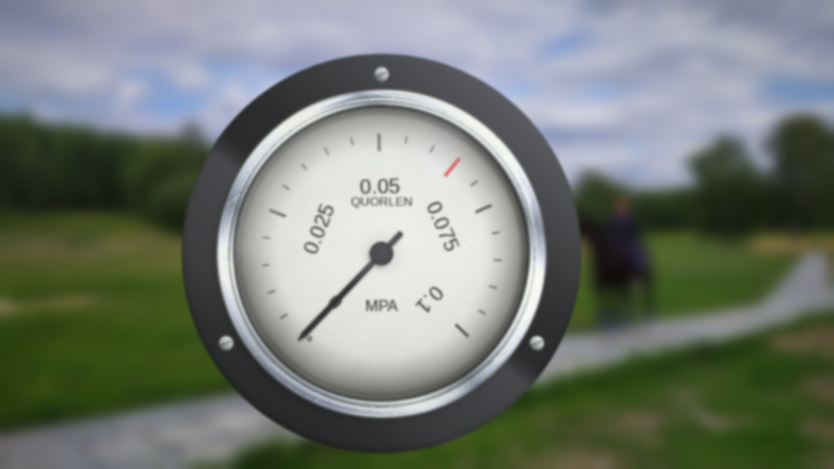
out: 0MPa
